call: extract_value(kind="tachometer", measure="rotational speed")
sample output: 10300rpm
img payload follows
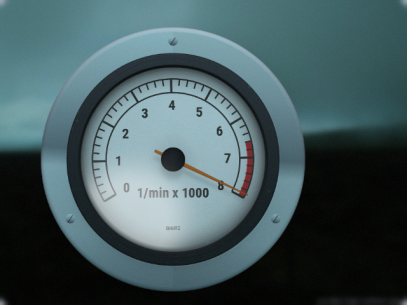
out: 7900rpm
